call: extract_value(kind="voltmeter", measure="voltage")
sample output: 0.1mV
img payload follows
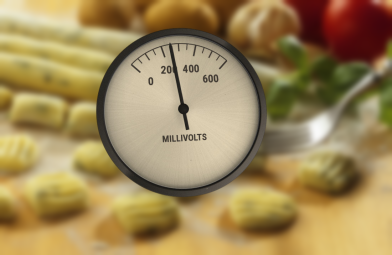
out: 250mV
